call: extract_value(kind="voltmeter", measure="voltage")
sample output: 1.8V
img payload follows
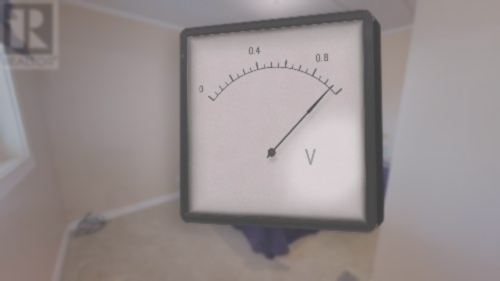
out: 0.95V
